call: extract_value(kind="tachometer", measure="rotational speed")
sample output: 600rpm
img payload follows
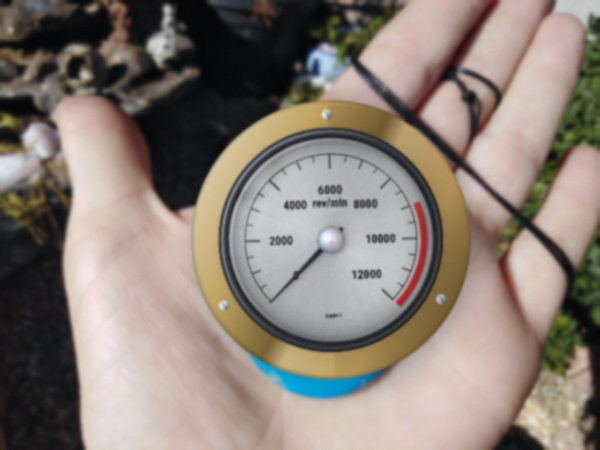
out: 0rpm
